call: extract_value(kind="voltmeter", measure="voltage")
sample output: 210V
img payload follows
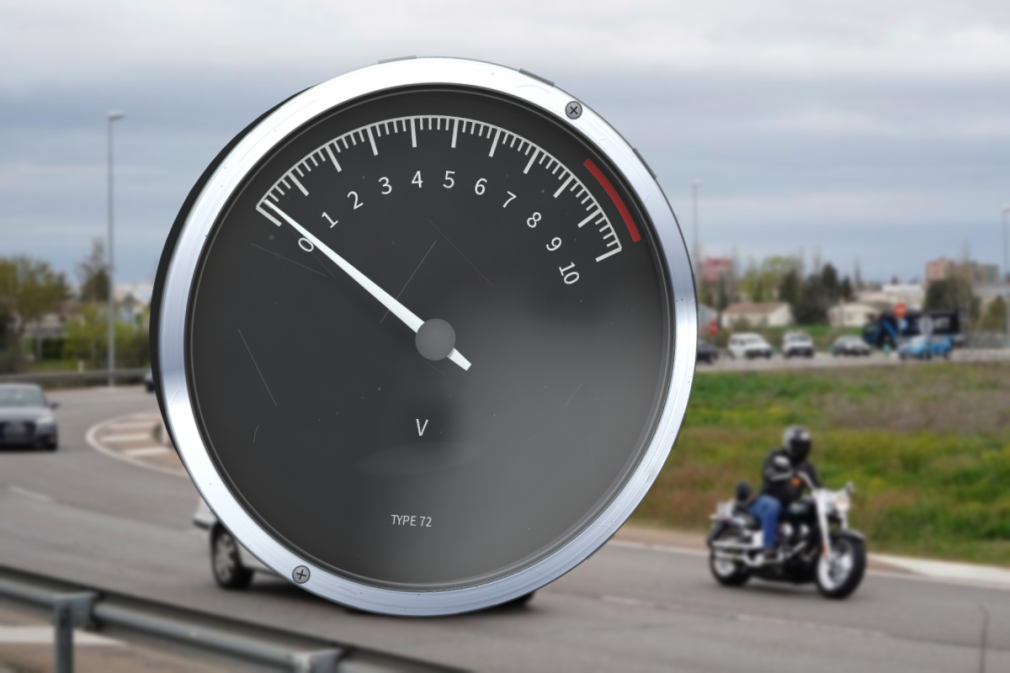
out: 0.2V
